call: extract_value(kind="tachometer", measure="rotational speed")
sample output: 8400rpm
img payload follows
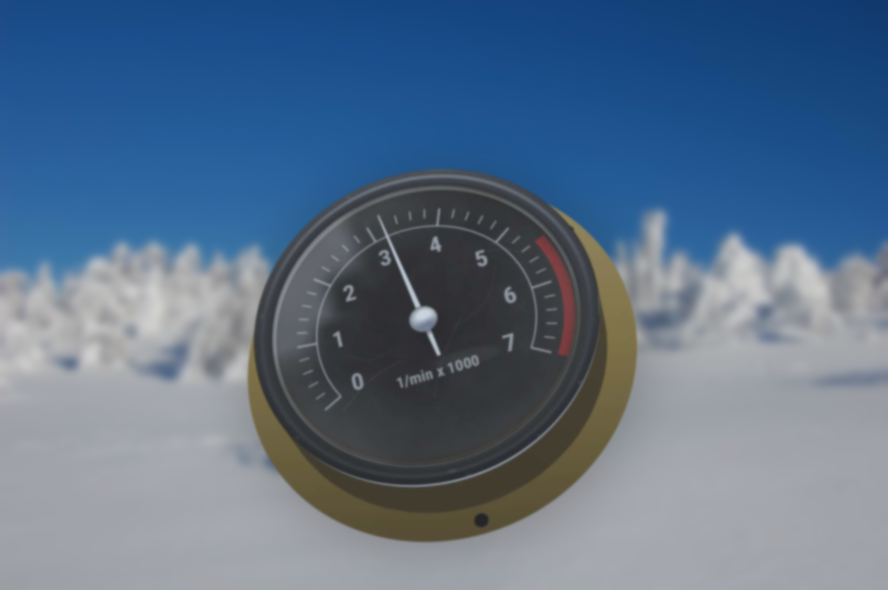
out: 3200rpm
